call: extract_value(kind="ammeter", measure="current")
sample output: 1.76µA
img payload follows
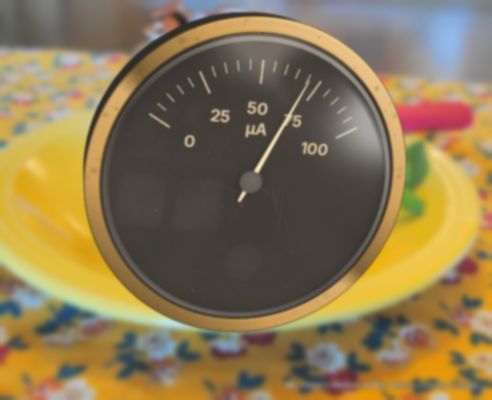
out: 70µA
